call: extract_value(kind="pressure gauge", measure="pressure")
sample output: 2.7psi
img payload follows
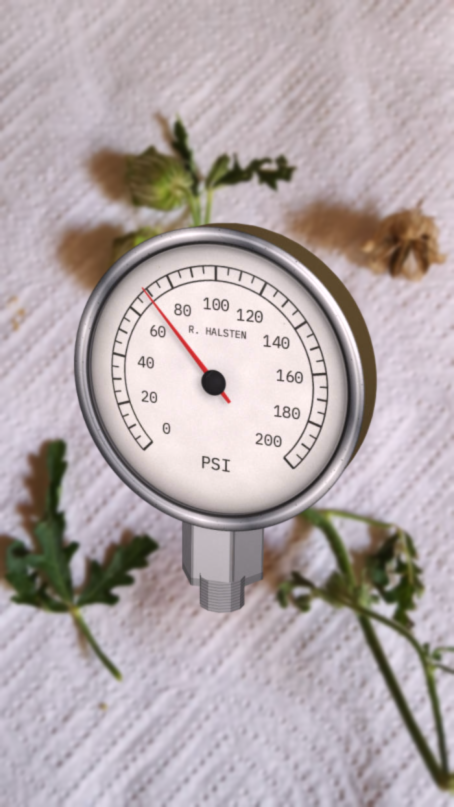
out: 70psi
